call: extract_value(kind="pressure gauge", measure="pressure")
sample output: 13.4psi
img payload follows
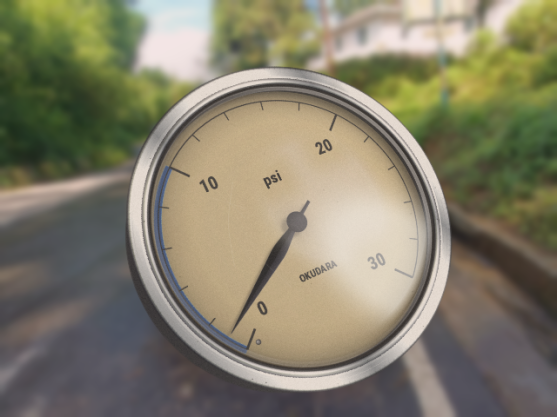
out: 1psi
